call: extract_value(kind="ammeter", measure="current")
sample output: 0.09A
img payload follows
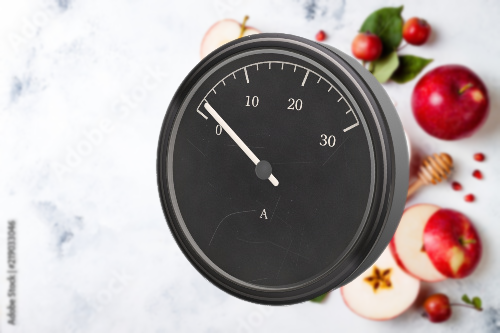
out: 2A
